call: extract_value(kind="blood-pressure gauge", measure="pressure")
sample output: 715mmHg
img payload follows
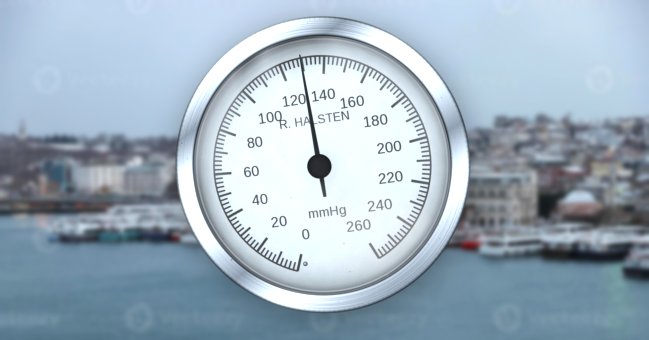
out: 130mmHg
